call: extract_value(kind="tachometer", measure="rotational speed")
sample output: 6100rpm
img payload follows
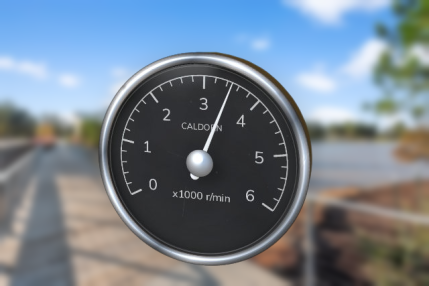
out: 3500rpm
